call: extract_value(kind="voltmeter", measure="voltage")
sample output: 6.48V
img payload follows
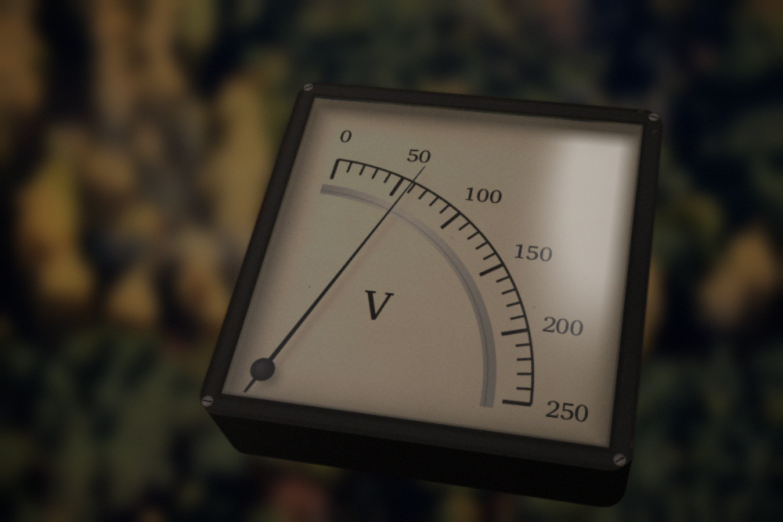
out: 60V
